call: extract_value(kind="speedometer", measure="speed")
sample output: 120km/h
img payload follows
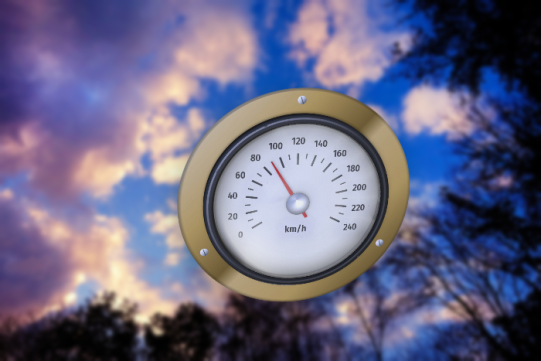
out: 90km/h
